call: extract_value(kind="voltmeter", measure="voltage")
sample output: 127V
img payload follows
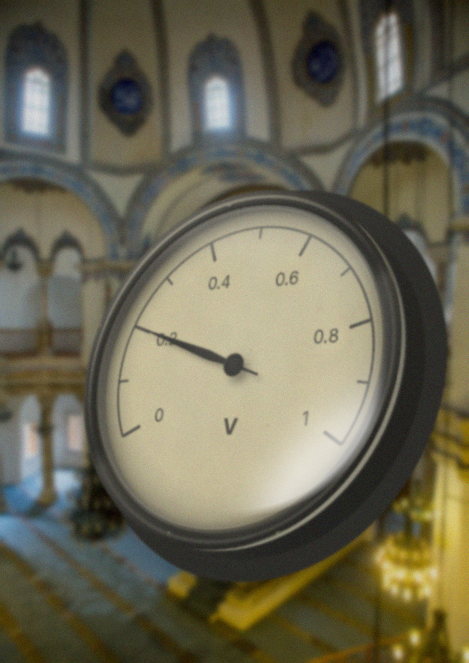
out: 0.2V
